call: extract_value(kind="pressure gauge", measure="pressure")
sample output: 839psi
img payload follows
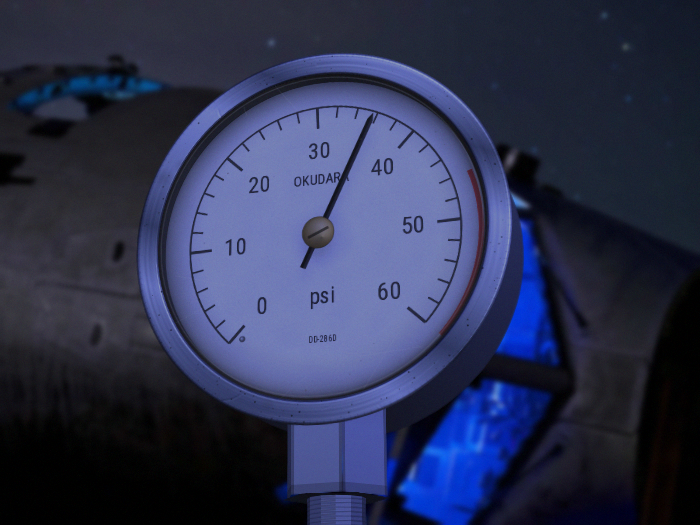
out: 36psi
